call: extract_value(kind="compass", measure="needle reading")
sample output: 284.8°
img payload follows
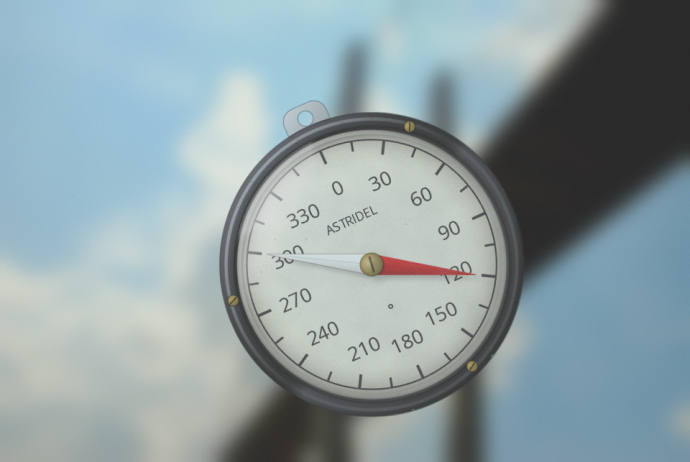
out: 120°
